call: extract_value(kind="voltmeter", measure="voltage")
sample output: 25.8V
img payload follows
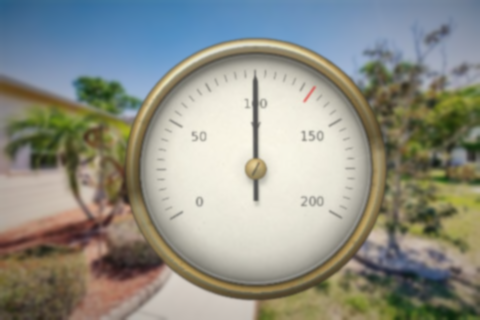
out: 100V
